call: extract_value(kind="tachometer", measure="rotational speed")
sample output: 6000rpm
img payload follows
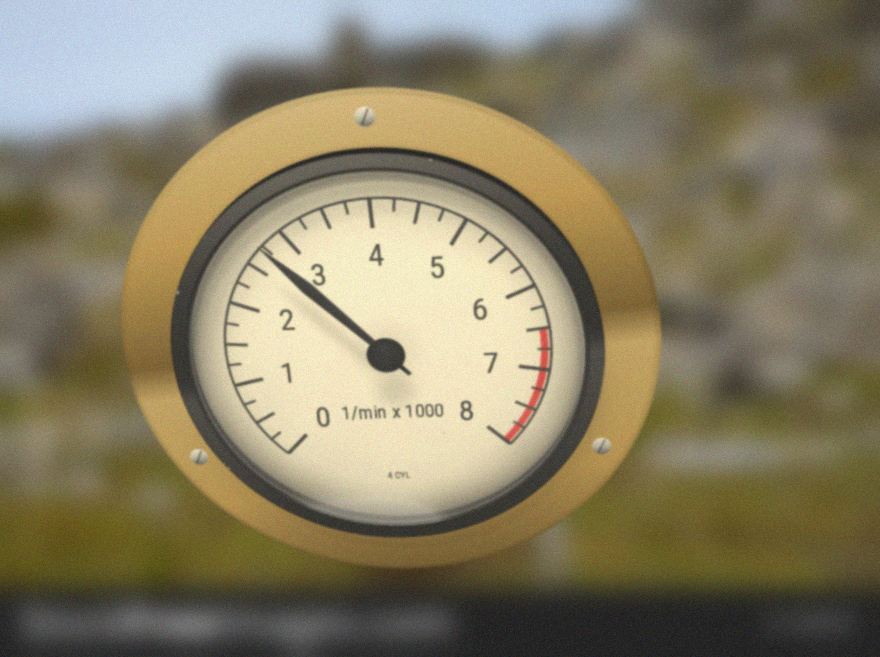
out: 2750rpm
